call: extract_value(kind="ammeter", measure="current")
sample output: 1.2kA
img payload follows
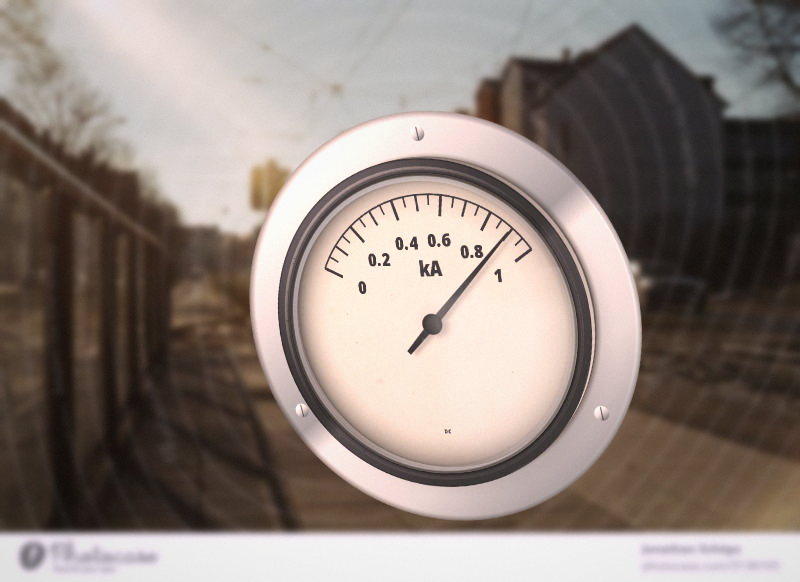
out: 0.9kA
